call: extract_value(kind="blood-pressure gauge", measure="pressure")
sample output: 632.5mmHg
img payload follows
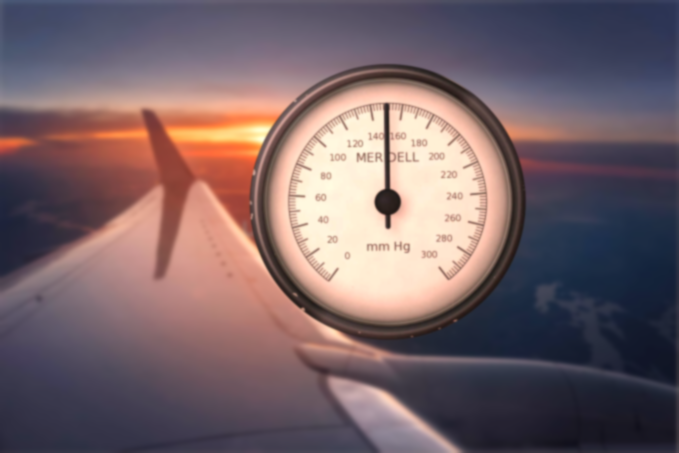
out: 150mmHg
